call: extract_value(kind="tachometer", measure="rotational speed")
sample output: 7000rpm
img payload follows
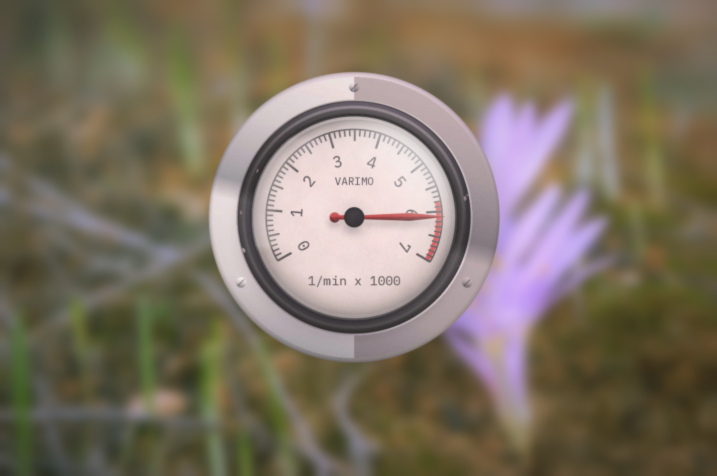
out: 6100rpm
